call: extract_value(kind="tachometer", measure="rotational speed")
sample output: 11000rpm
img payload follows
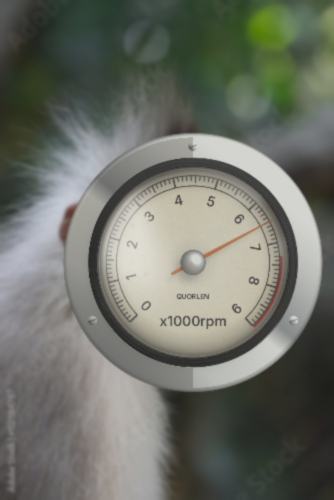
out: 6500rpm
